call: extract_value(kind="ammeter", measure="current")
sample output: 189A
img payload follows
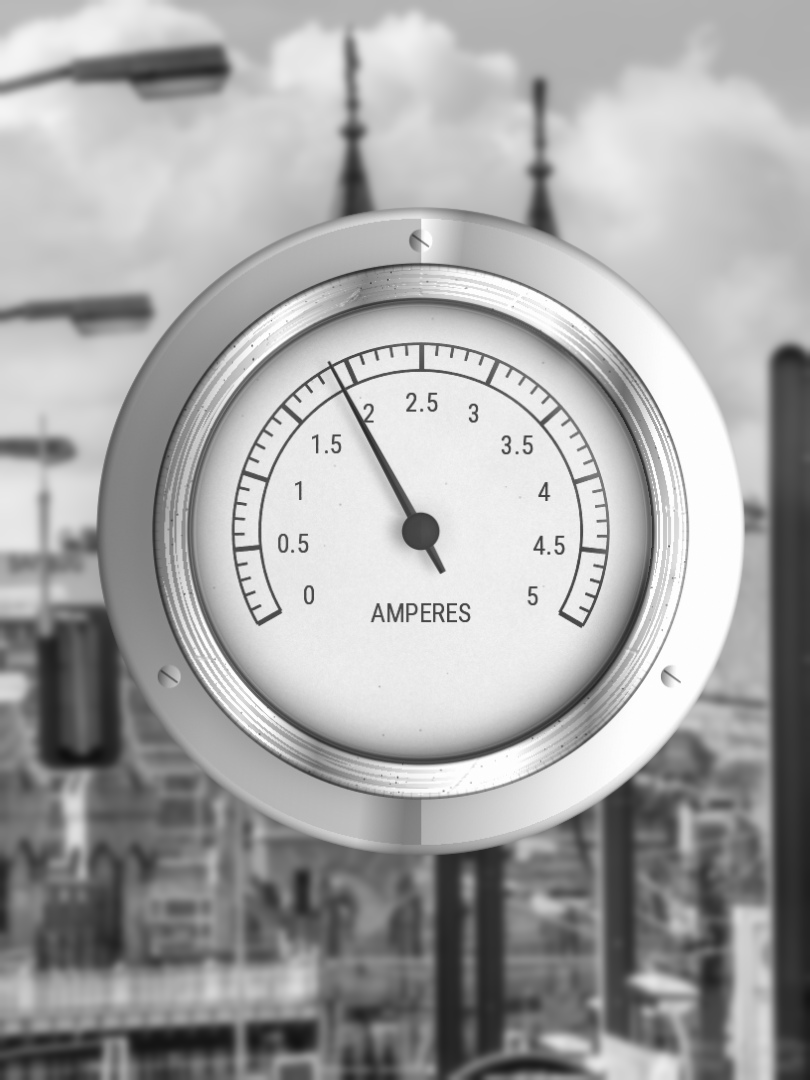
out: 1.9A
